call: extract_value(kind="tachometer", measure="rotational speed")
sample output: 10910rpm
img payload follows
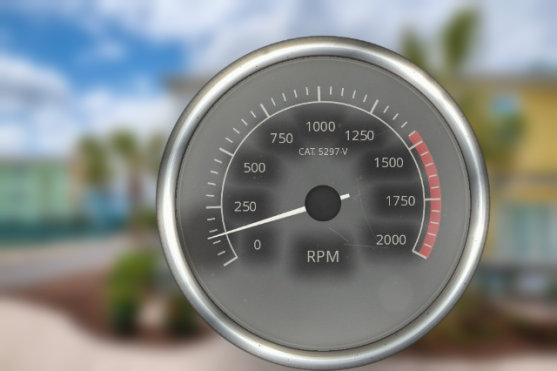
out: 125rpm
